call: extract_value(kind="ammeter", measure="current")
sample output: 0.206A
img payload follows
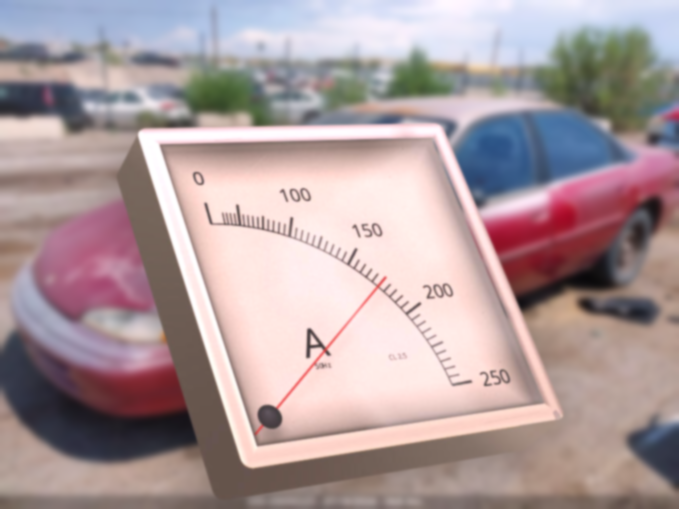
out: 175A
